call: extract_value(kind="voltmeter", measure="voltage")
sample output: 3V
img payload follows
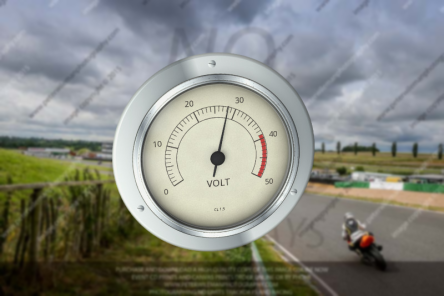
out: 28V
